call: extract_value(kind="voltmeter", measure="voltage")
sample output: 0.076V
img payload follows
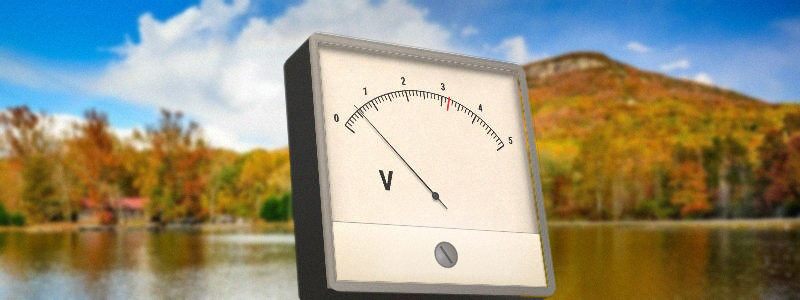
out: 0.5V
